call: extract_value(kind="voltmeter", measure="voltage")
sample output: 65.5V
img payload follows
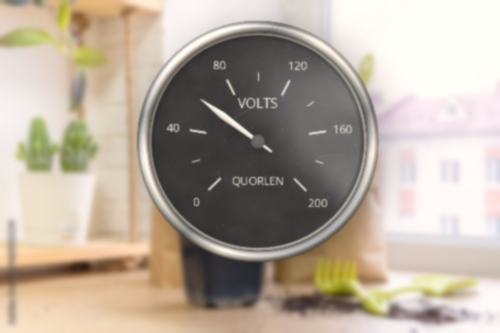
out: 60V
